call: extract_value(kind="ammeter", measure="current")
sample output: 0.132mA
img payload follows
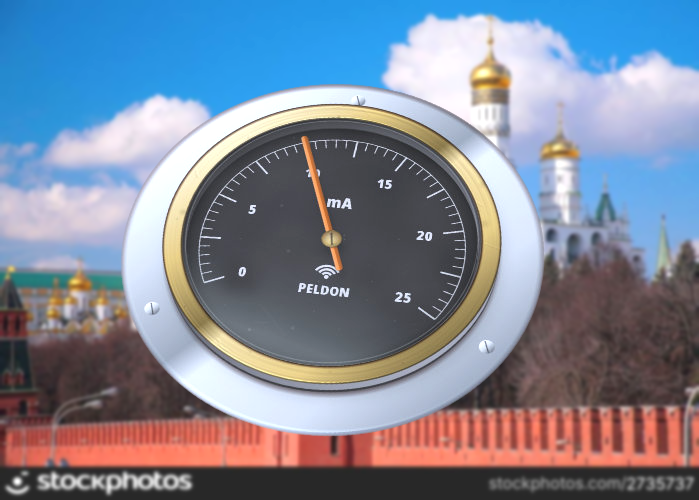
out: 10mA
